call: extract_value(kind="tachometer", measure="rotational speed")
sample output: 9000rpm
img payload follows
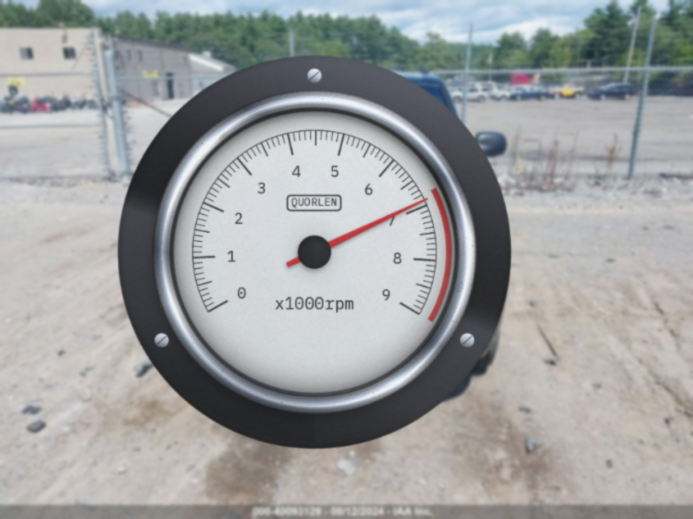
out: 6900rpm
